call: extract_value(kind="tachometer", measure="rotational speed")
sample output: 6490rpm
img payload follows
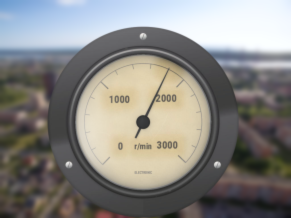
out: 1800rpm
